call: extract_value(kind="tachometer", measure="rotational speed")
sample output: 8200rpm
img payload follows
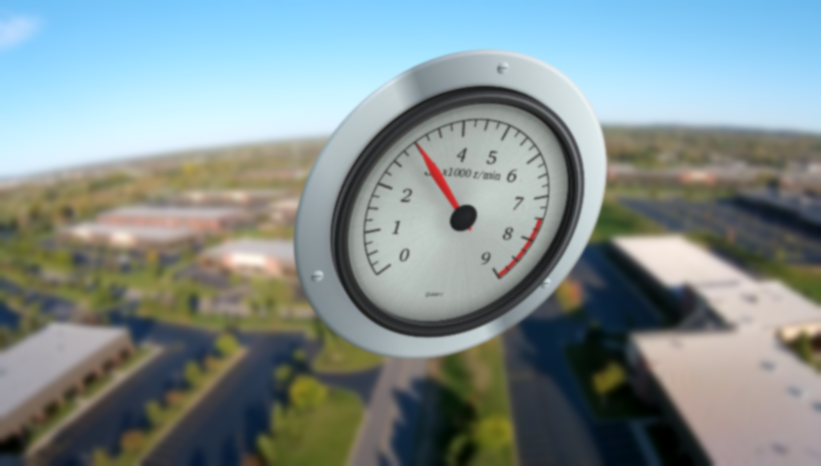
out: 3000rpm
